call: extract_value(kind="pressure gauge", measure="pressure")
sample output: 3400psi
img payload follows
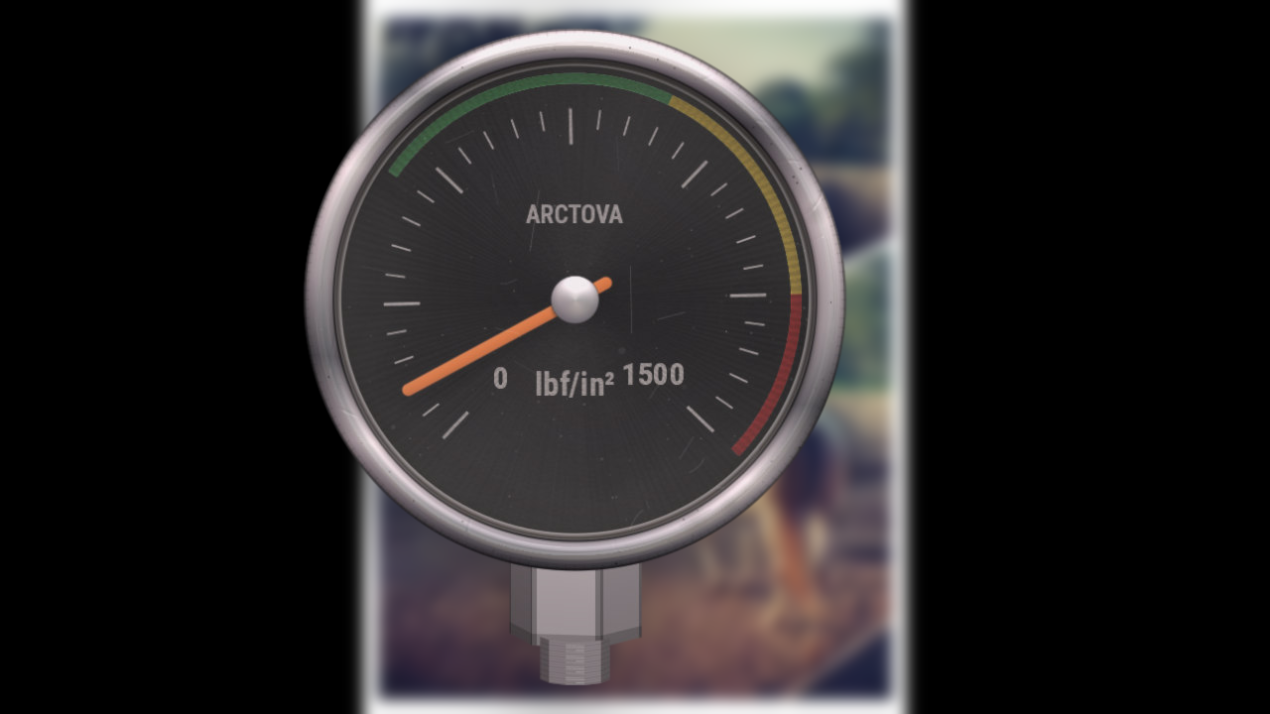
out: 100psi
